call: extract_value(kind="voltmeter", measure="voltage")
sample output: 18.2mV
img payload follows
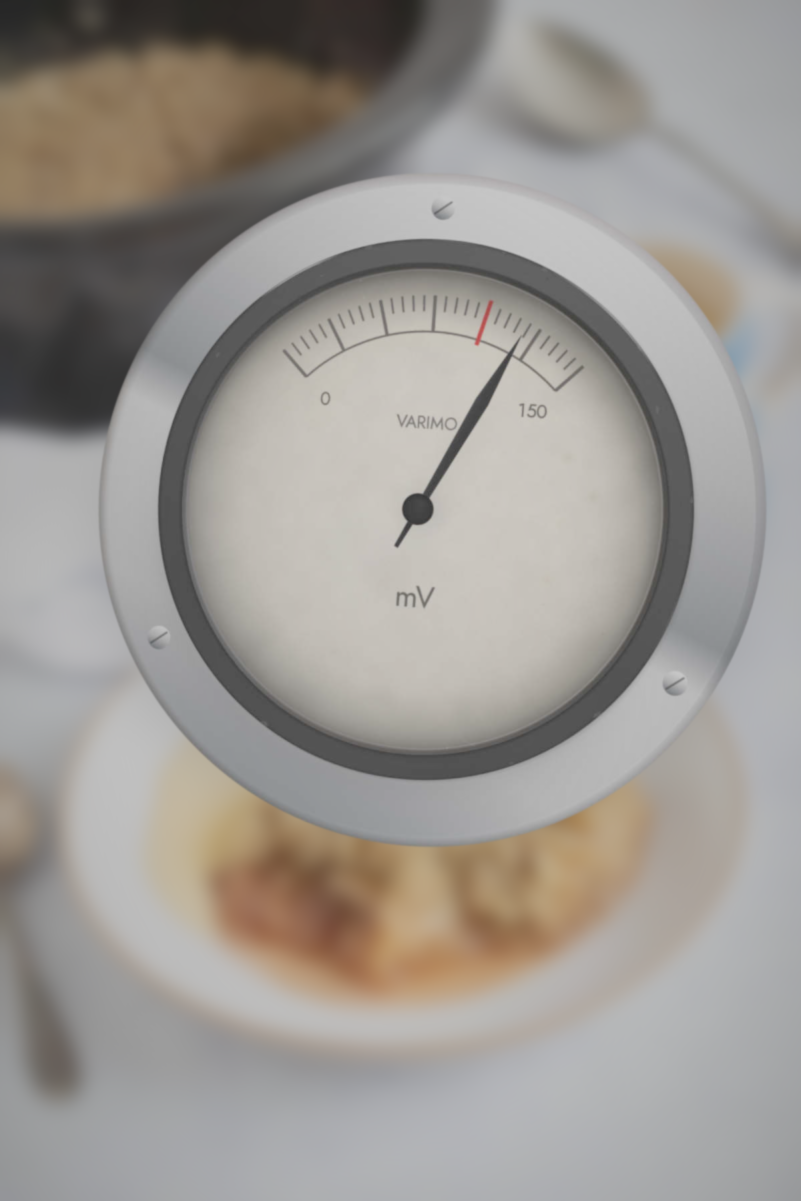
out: 120mV
